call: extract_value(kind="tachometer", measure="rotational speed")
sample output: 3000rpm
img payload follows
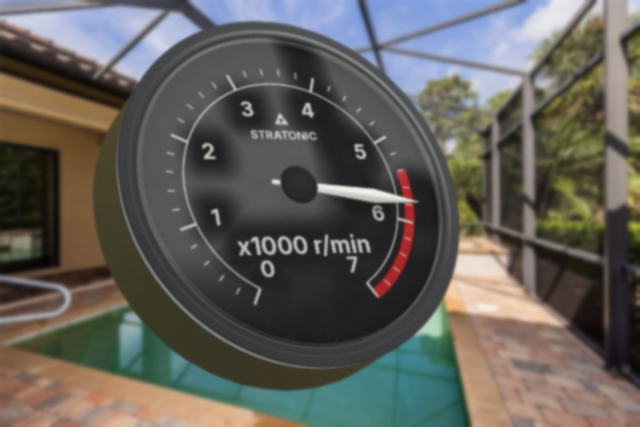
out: 5800rpm
